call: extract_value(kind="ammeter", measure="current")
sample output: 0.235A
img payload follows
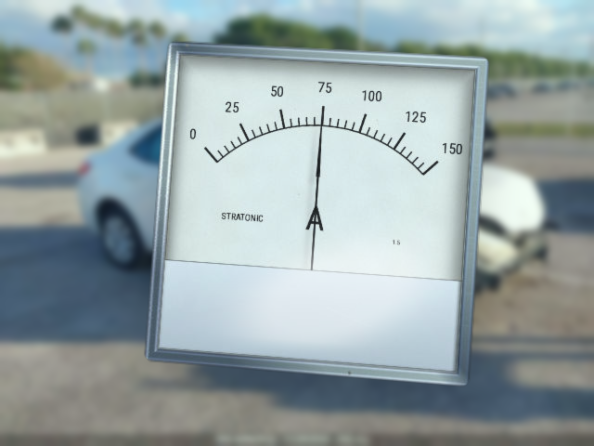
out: 75A
